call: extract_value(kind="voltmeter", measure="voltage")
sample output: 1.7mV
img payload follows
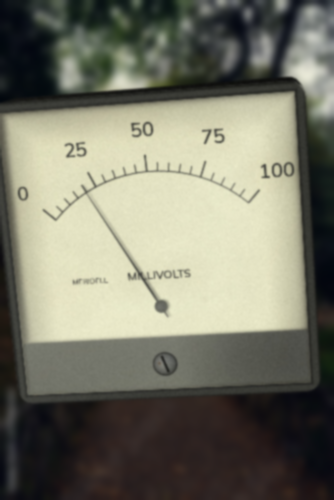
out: 20mV
